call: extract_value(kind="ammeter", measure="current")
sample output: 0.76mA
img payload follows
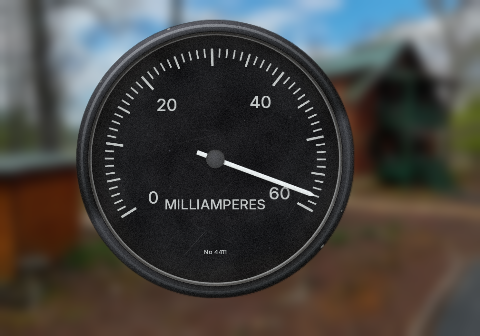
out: 58mA
